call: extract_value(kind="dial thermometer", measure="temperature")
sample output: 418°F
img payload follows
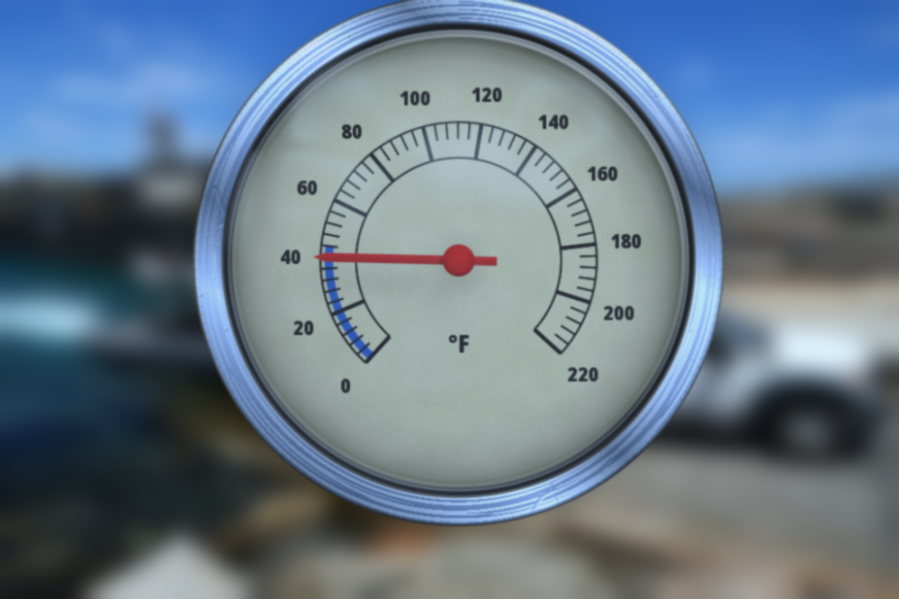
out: 40°F
